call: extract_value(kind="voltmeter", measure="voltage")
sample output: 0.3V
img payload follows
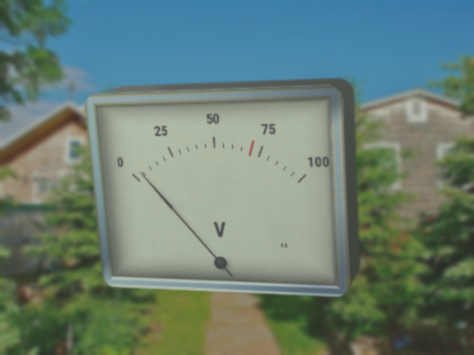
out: 5V
